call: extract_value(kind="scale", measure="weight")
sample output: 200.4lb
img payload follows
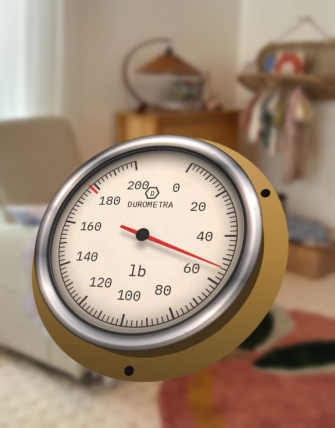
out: 54lb
